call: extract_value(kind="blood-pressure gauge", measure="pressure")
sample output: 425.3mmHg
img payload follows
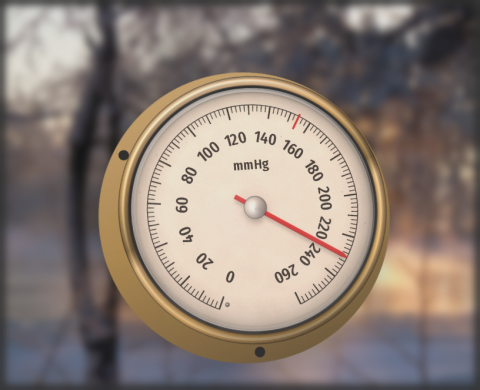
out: 230mmHg
